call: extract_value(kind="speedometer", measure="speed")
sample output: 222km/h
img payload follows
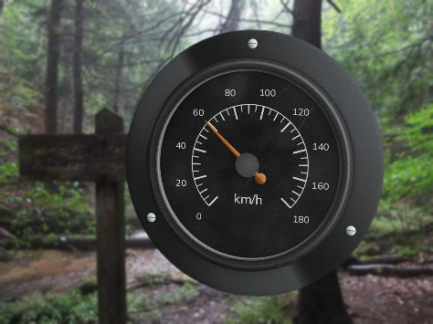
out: 60km/h
